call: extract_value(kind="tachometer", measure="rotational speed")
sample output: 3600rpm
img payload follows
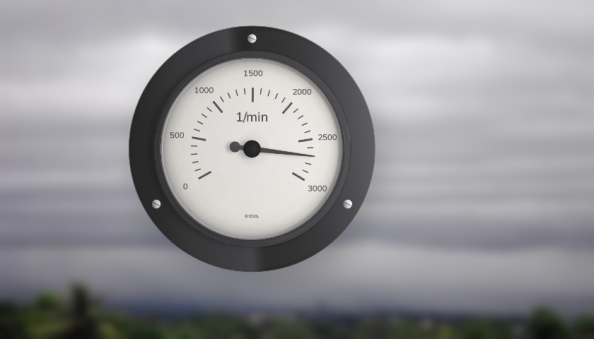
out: 2700rpm
